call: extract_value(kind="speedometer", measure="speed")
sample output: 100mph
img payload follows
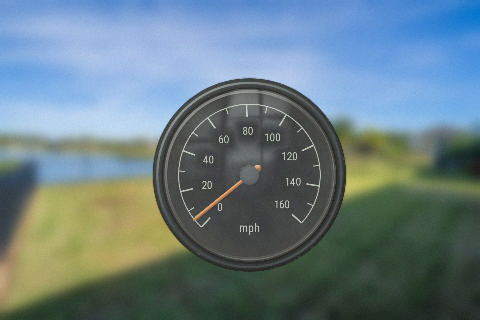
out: 5mph
